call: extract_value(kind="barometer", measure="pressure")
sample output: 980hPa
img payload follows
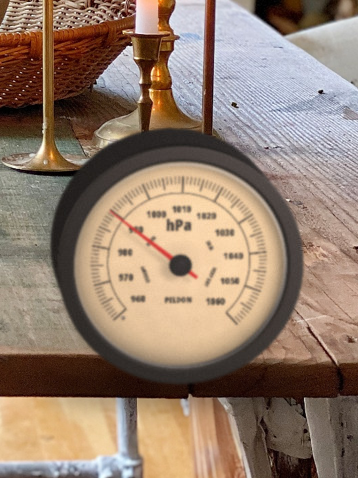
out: 990hPa
